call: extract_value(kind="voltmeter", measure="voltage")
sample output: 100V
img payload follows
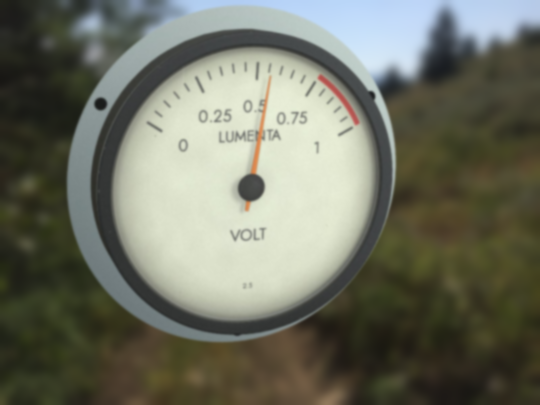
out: 0.55V
